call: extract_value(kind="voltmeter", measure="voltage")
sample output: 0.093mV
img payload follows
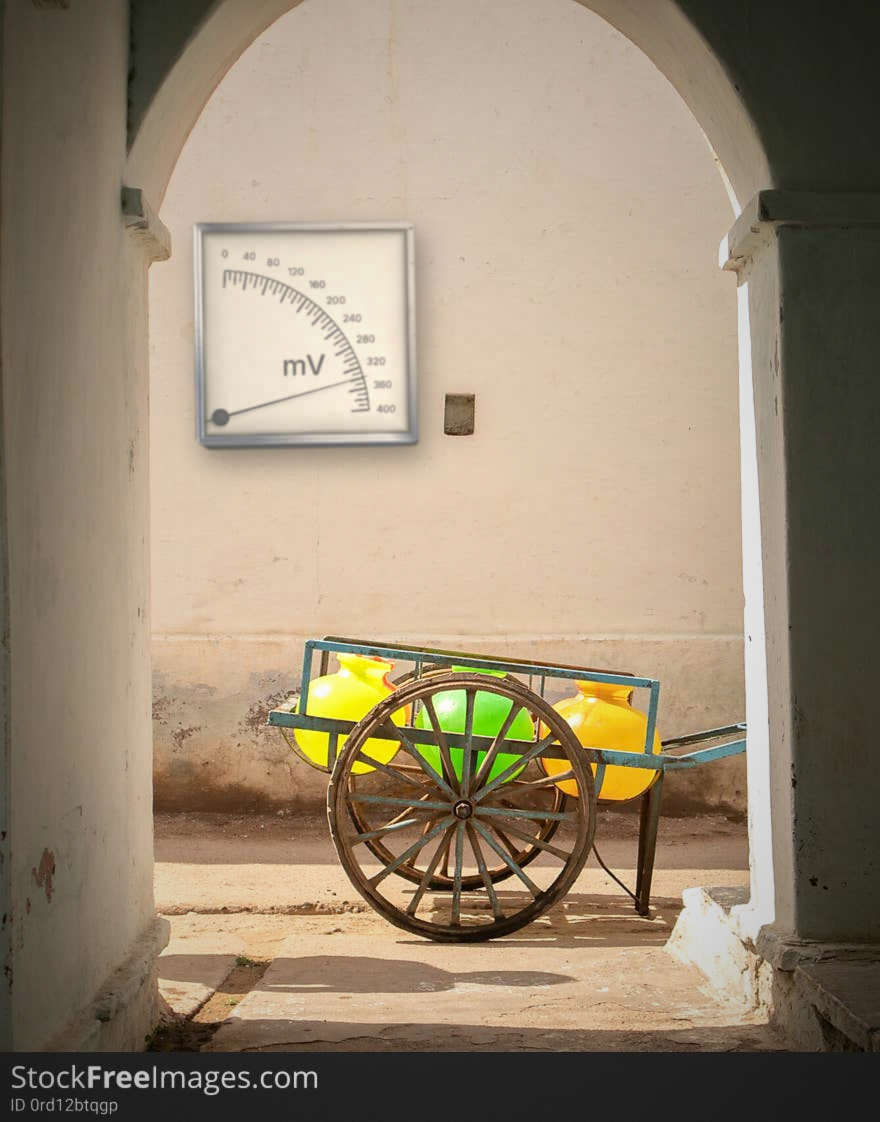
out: 340mV
